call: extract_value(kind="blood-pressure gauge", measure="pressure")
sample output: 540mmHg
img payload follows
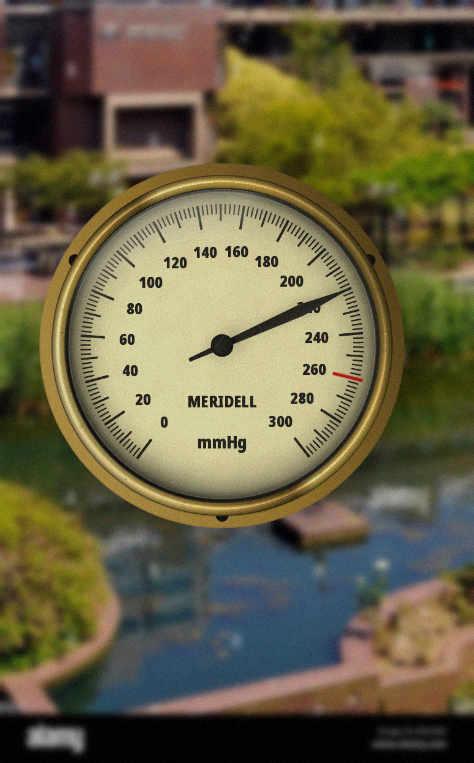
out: 220mmHg
